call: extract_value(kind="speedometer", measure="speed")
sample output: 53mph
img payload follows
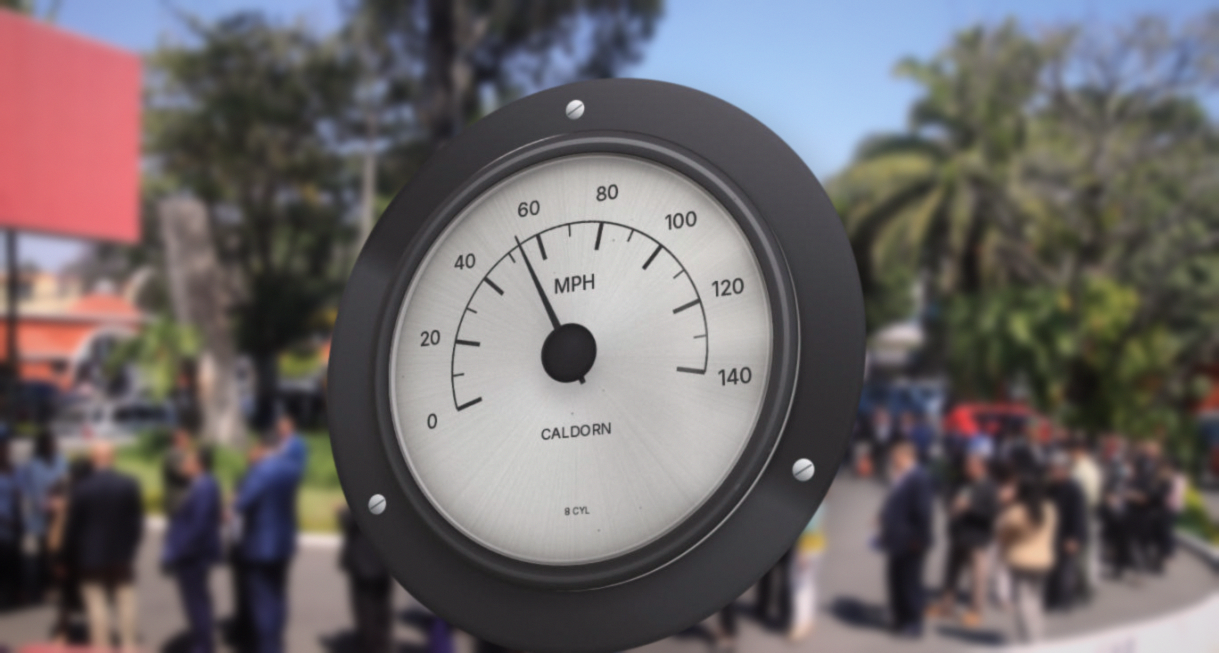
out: 55mph
